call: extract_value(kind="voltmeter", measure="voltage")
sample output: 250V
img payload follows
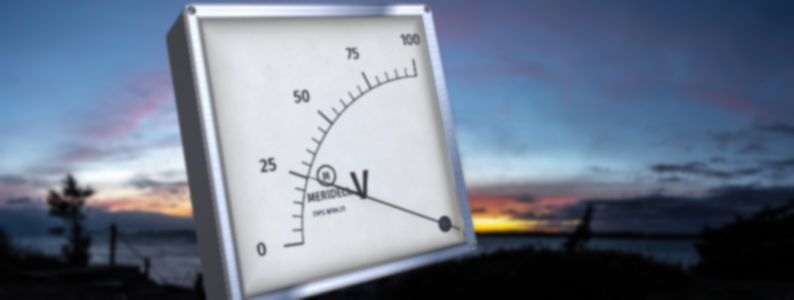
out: 25V
